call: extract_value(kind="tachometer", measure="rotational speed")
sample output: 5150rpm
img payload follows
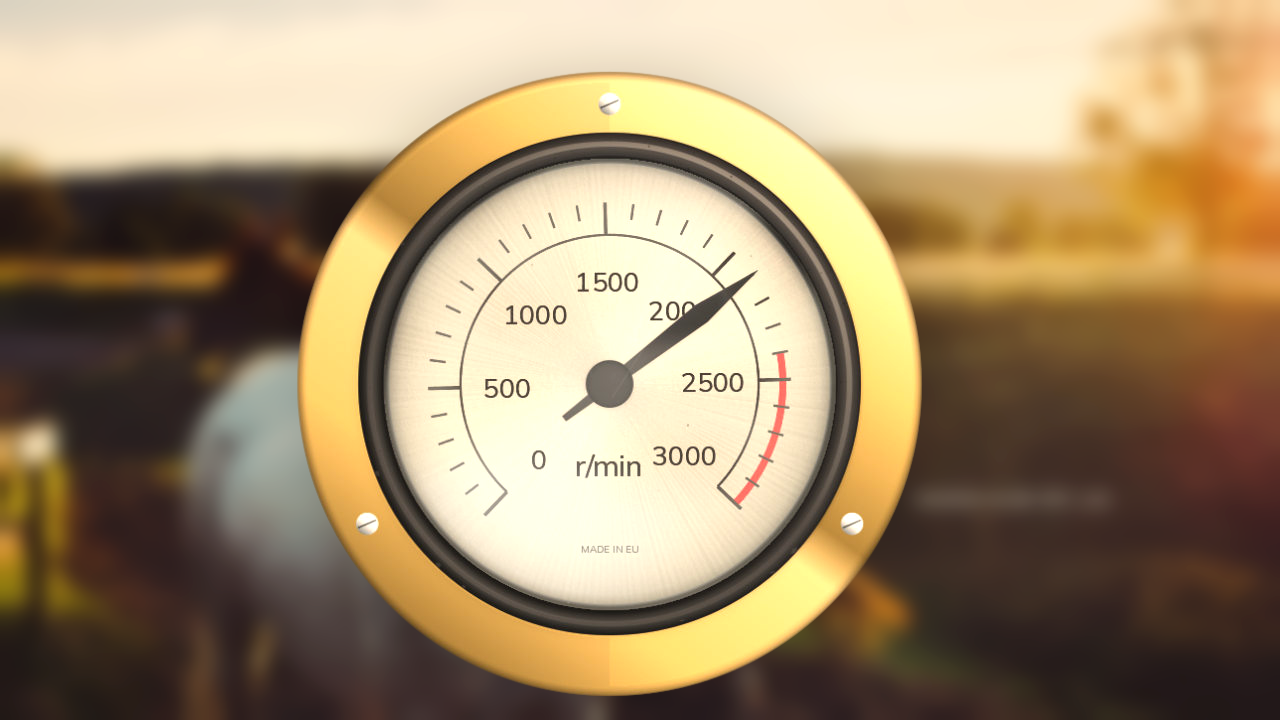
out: 2100rpm
